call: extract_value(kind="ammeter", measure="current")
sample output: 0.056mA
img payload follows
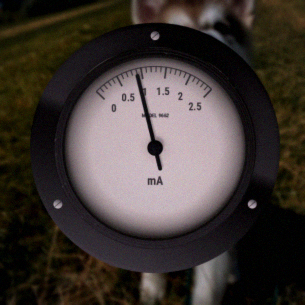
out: 0.9mA
